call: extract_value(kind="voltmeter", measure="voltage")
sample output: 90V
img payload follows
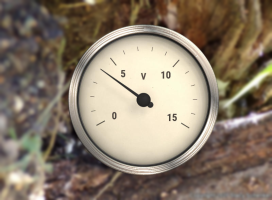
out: 4V
